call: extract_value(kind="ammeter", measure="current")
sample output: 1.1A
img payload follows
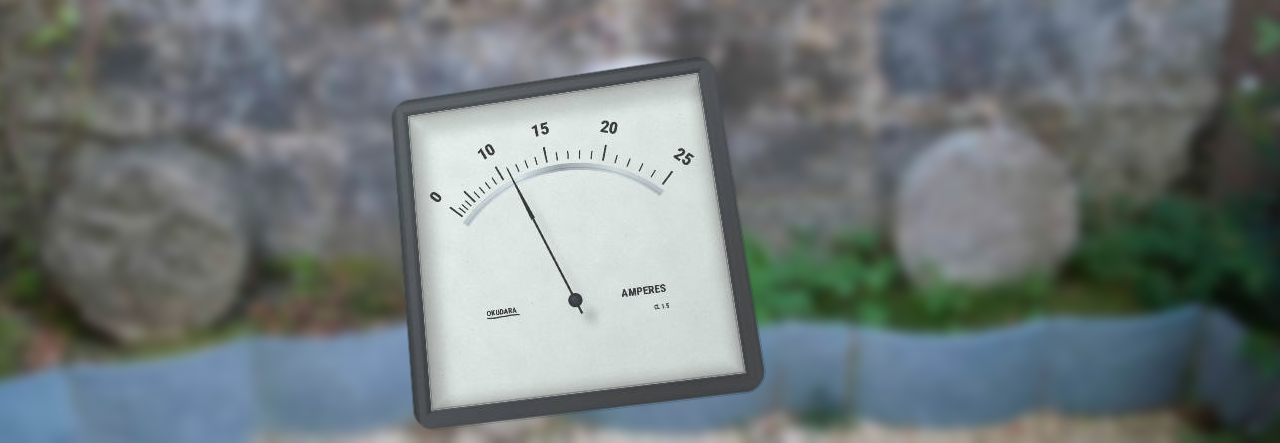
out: 11A
